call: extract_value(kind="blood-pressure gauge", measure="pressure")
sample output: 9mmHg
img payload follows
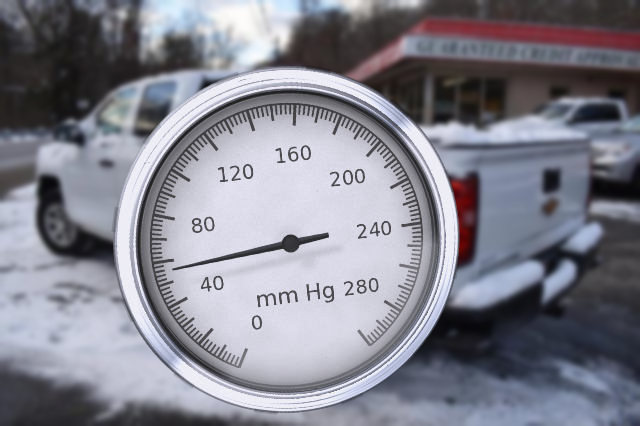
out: 56mmHg
